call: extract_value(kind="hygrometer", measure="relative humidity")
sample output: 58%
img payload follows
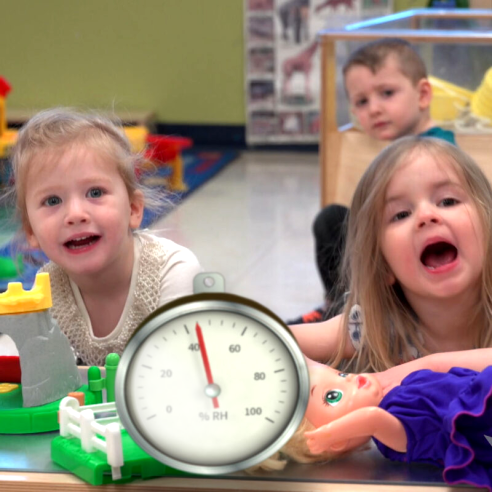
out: 44%
